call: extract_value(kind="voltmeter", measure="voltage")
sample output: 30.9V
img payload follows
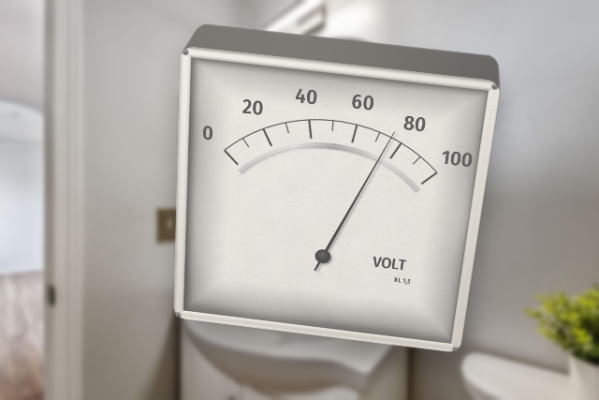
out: 75V
